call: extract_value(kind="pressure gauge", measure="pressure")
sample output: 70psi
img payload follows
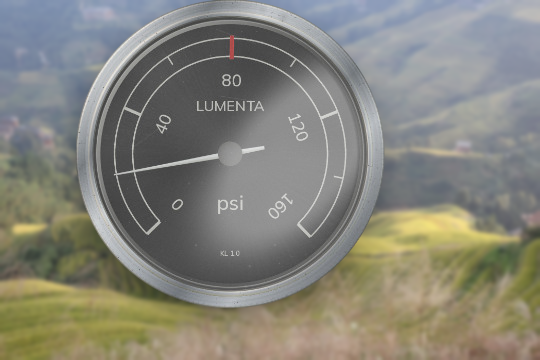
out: 20psi
